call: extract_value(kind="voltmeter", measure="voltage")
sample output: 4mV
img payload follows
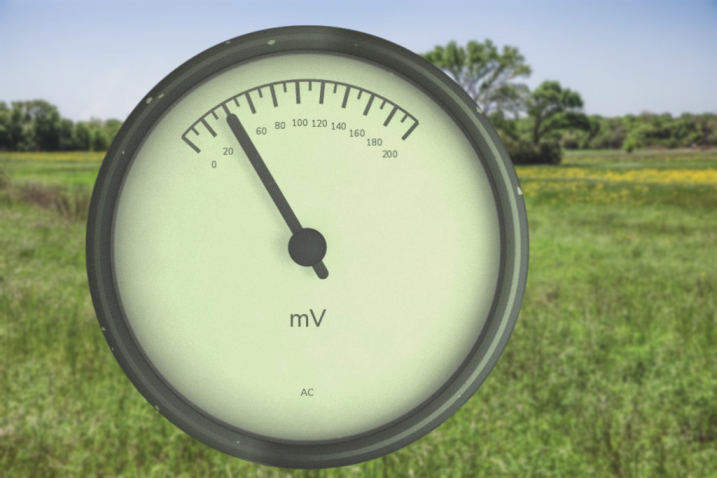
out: 40mV
